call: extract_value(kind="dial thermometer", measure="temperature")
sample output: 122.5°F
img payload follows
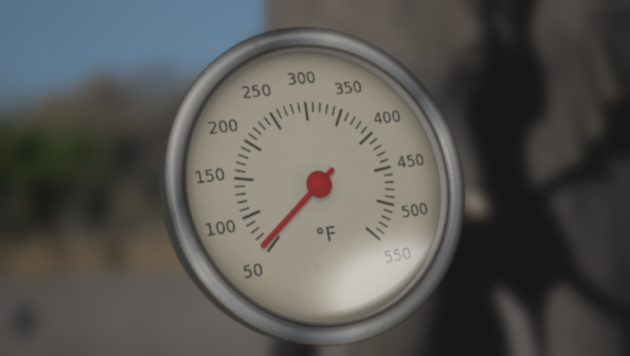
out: 60°F
